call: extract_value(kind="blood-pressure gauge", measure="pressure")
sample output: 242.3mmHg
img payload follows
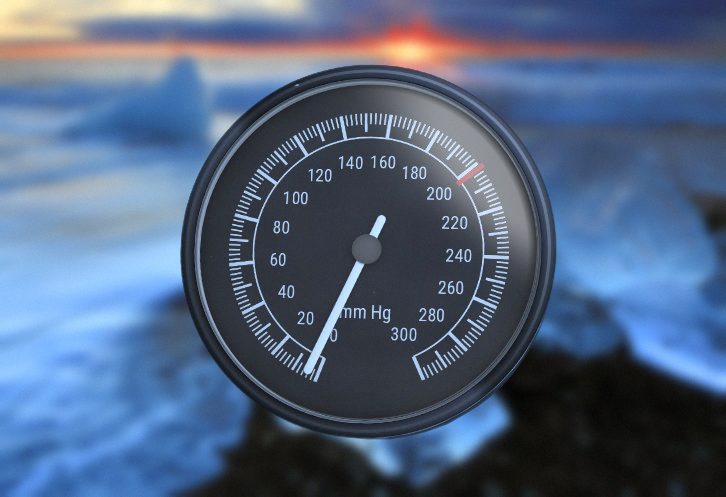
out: 4mmHg
